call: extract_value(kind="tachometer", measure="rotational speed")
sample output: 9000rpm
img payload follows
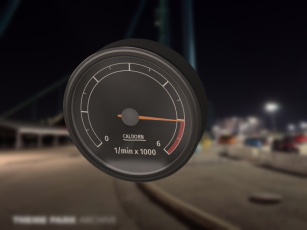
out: 5000rpm
